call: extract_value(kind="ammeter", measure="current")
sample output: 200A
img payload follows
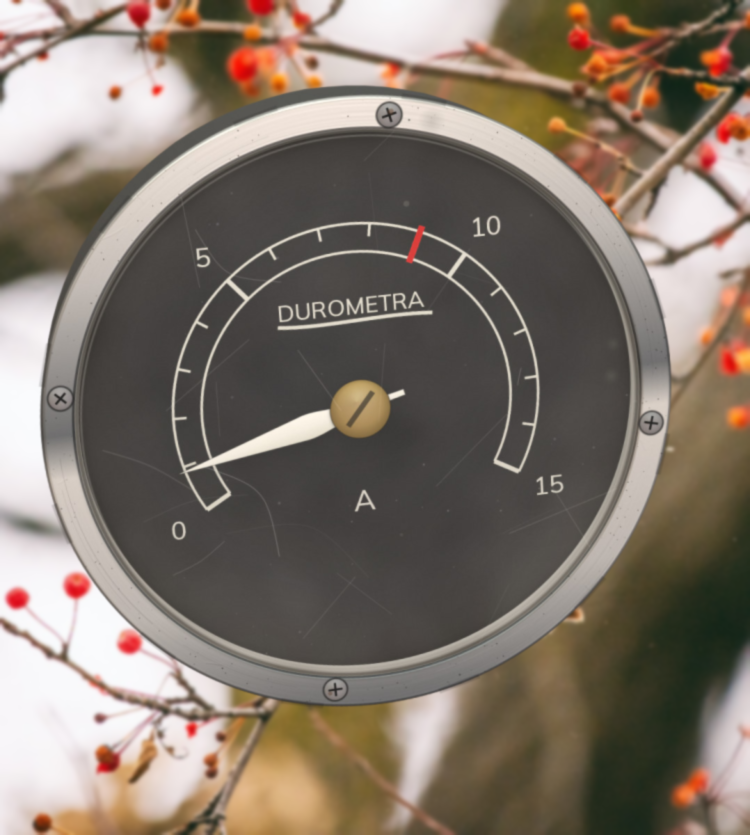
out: 1A
